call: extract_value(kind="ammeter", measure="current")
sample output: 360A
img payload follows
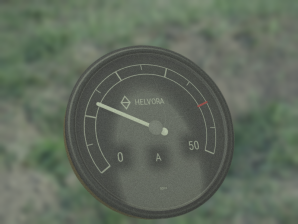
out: 12.5A
